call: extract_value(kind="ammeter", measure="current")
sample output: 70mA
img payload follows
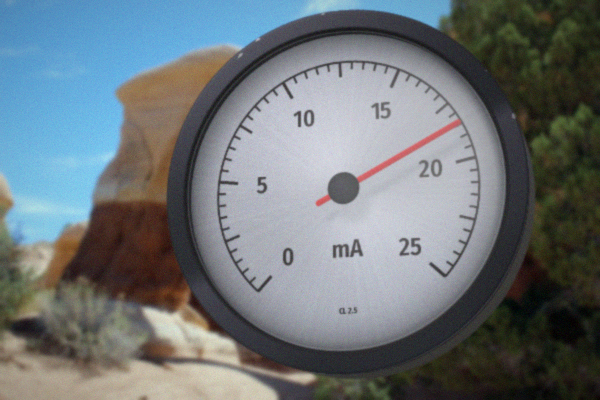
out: 18.5mA
